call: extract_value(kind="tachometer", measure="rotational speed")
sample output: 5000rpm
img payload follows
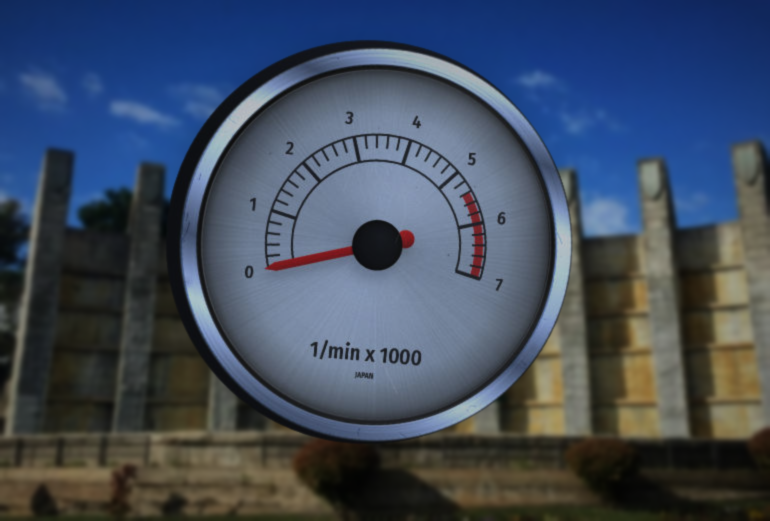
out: 0rpm
